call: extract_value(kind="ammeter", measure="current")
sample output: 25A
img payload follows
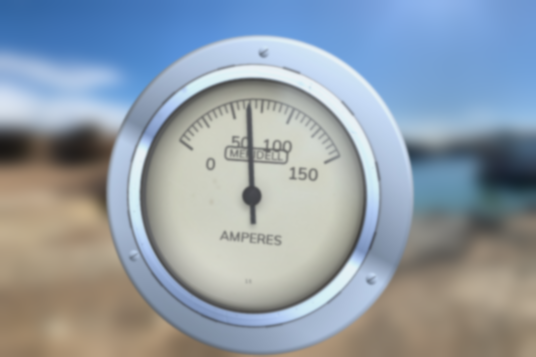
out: 65A
